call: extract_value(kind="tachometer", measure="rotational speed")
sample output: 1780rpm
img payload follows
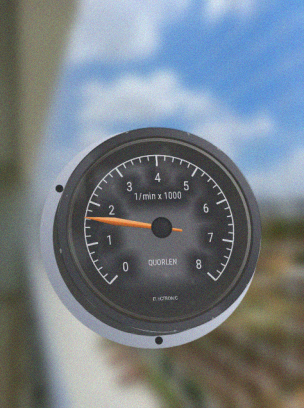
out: 1600rpm
